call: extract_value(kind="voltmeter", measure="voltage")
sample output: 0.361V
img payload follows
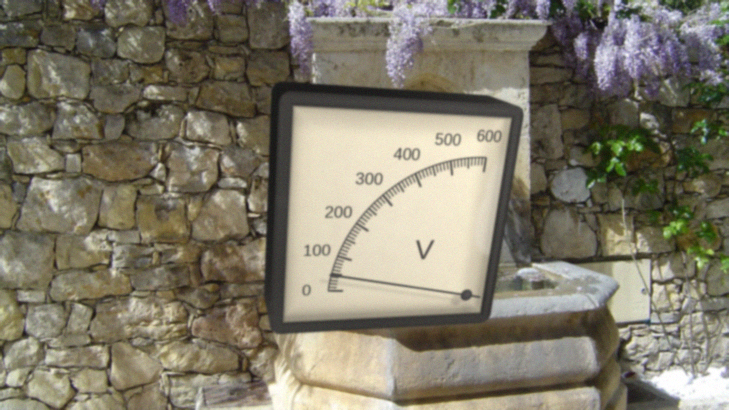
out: 50V
